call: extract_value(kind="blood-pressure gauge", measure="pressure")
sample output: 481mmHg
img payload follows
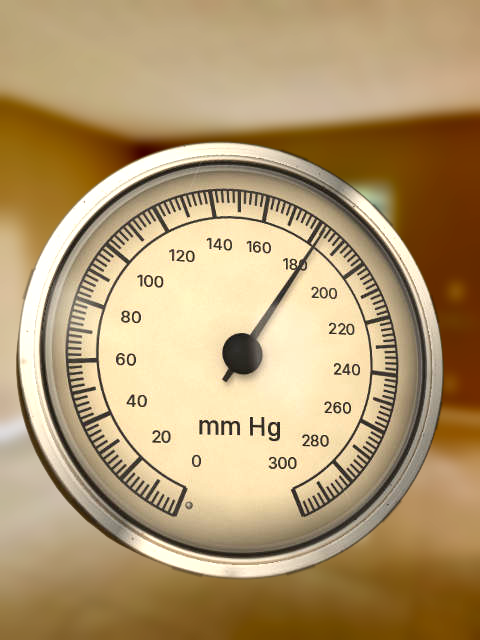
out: 182mmHg
